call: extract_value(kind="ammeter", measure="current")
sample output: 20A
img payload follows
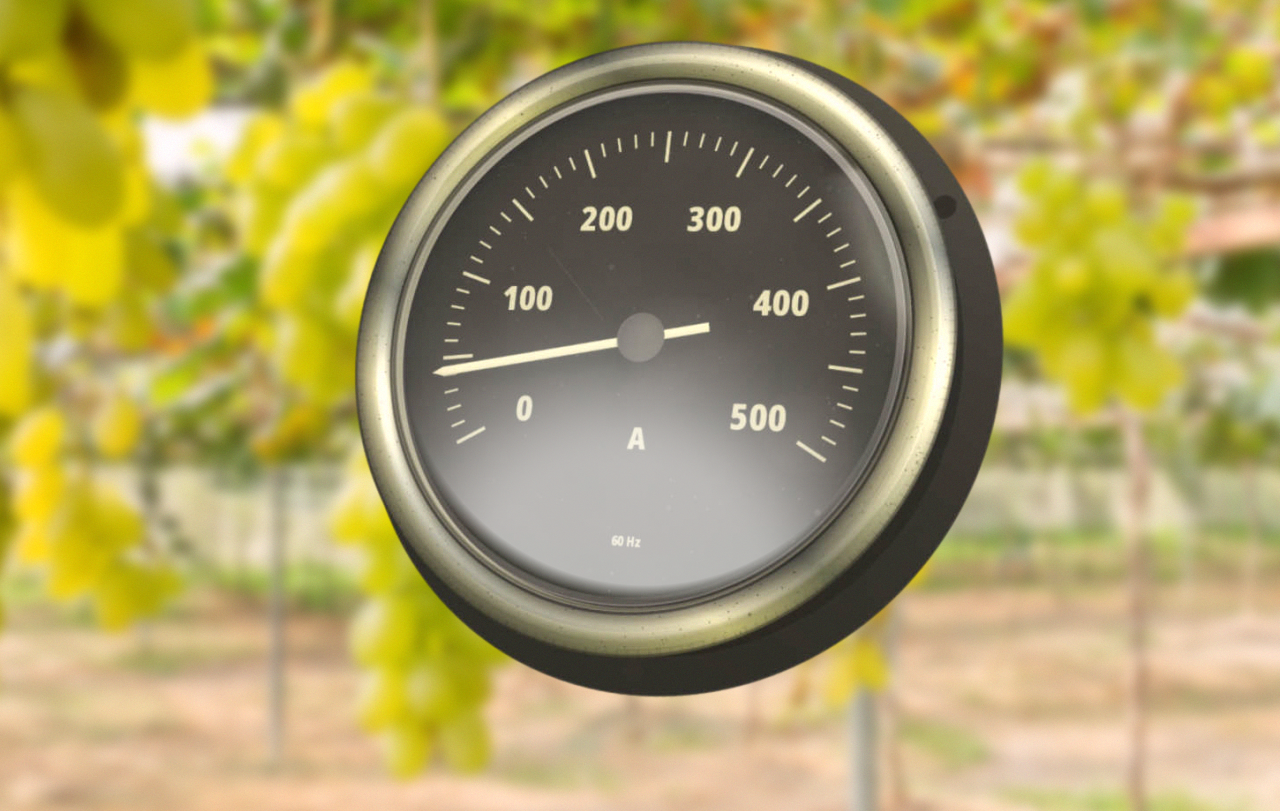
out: 40A
